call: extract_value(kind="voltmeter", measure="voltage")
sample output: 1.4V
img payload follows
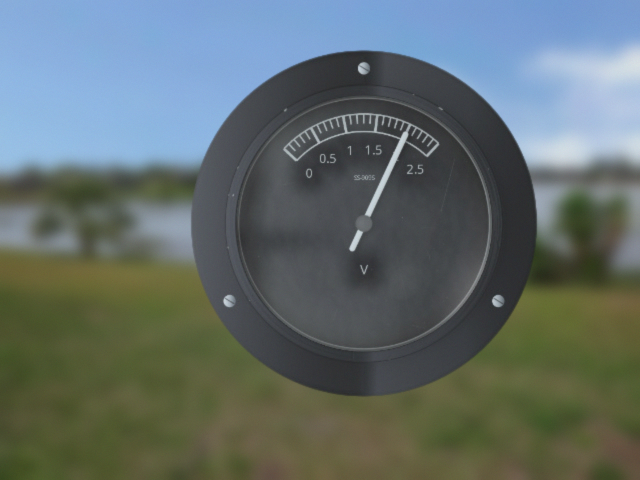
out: 2V
